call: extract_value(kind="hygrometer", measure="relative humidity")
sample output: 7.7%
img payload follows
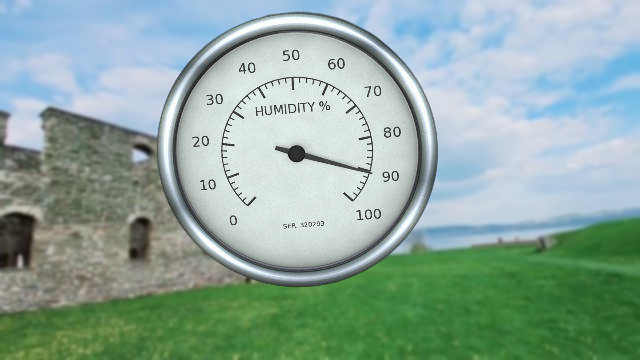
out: 90%
